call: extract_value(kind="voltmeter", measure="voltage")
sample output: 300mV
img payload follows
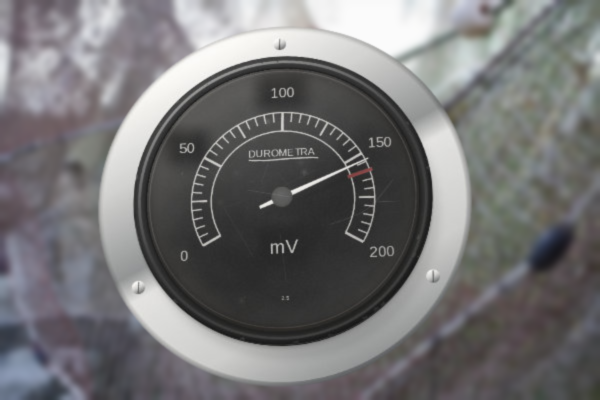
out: 155mV
